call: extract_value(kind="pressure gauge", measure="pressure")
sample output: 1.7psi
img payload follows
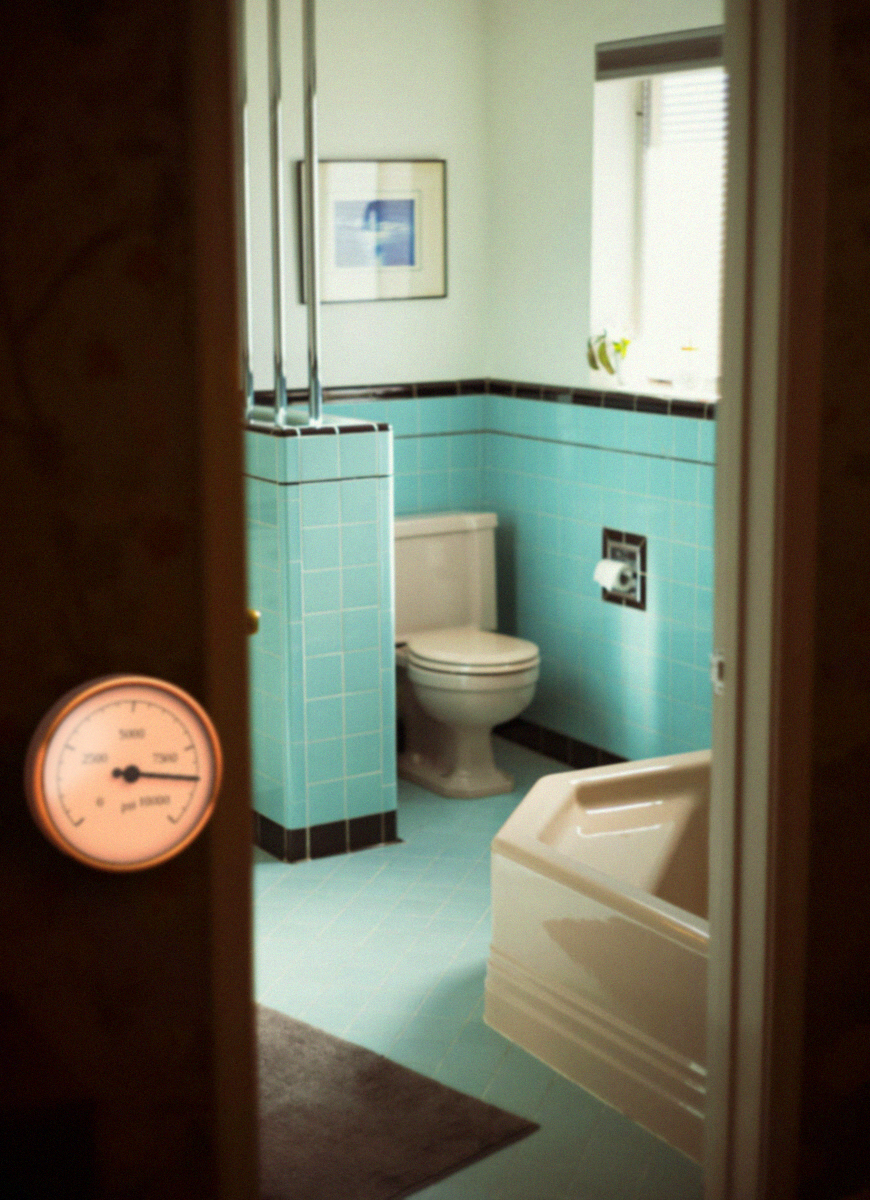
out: 8500psi
